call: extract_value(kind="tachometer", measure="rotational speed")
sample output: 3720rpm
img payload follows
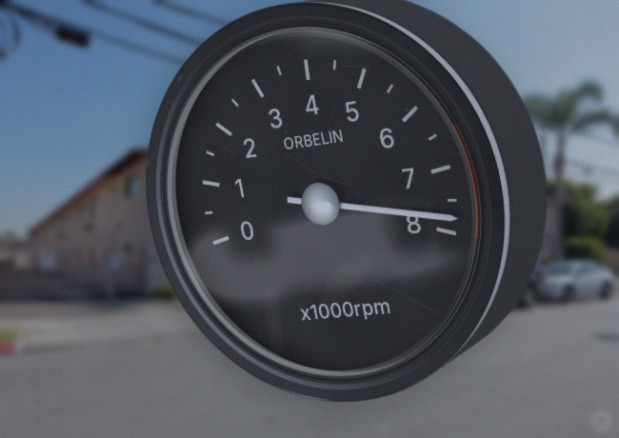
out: 7750rpm
